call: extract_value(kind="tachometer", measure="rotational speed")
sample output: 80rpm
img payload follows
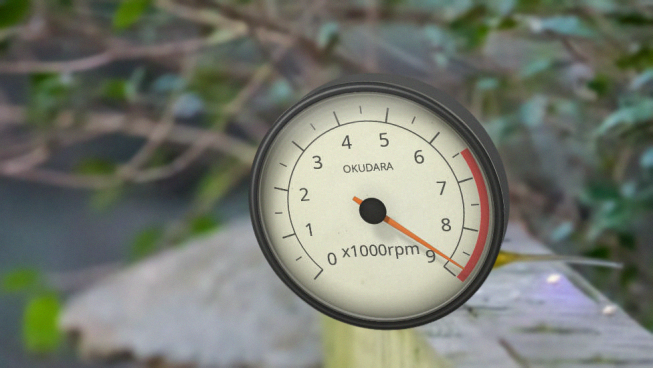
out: 8750rpm
